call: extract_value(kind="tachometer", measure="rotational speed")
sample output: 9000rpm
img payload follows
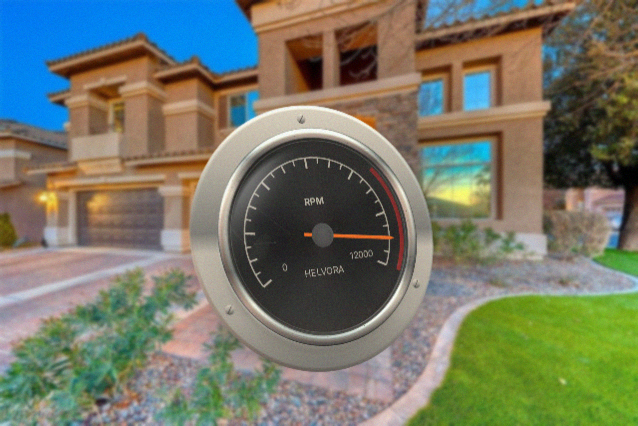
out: 11000rpm
